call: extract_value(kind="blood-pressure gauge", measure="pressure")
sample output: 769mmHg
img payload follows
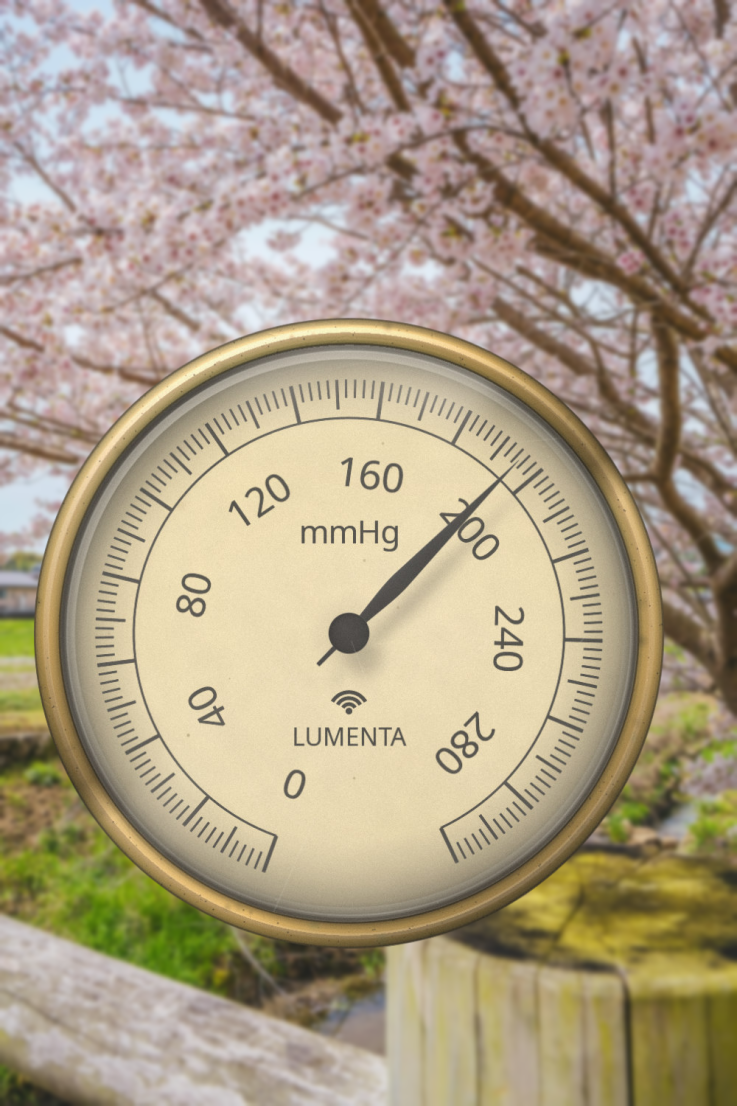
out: 195mmHg
